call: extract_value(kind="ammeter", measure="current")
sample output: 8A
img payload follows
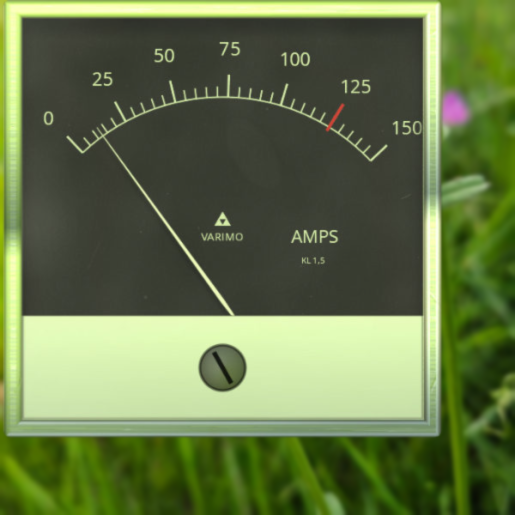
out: 12.5A
